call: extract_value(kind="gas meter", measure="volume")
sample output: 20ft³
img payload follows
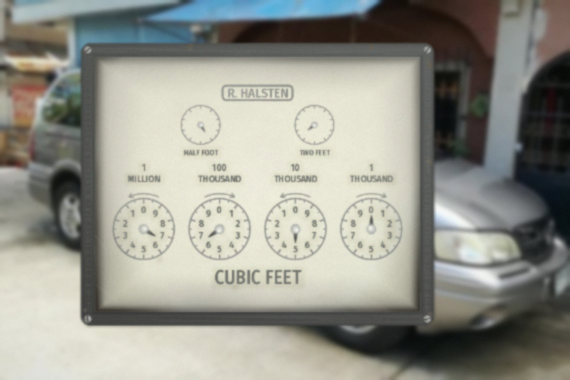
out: 665000ft³
